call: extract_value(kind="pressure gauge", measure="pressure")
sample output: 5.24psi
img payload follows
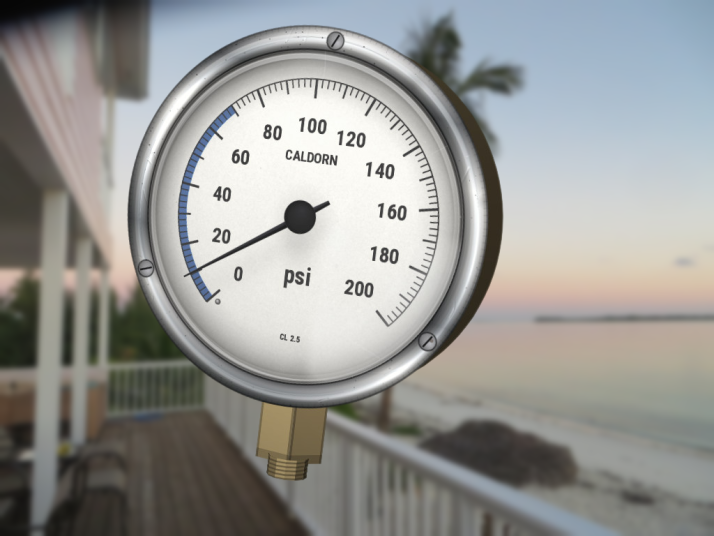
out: 10psi
